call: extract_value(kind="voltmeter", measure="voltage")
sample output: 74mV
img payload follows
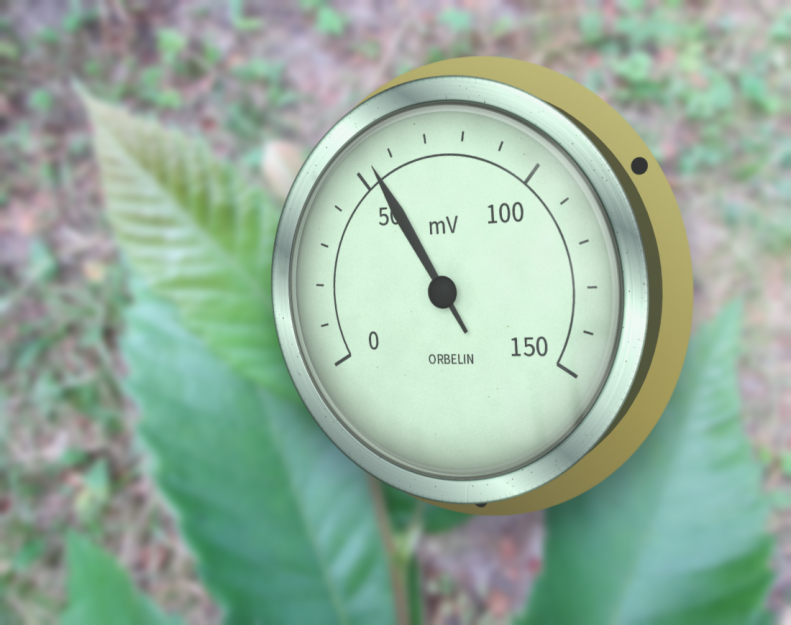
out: 55mV
